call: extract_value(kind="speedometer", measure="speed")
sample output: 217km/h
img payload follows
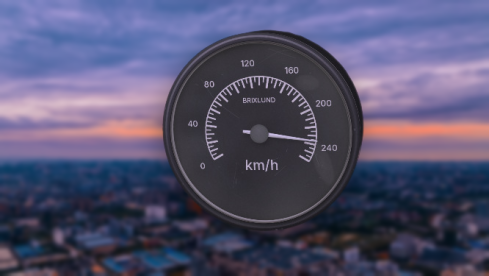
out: 235km/h
